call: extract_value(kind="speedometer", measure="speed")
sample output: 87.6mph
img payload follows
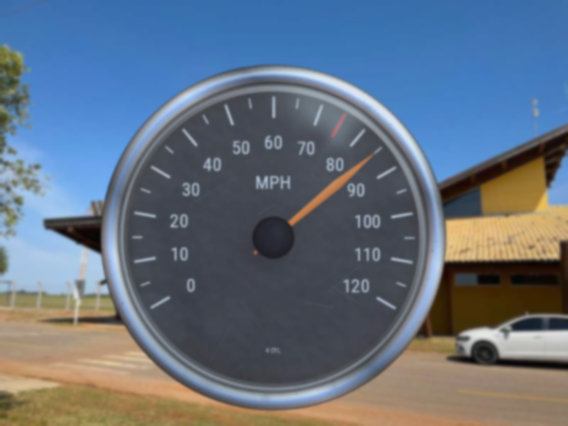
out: 85mph
